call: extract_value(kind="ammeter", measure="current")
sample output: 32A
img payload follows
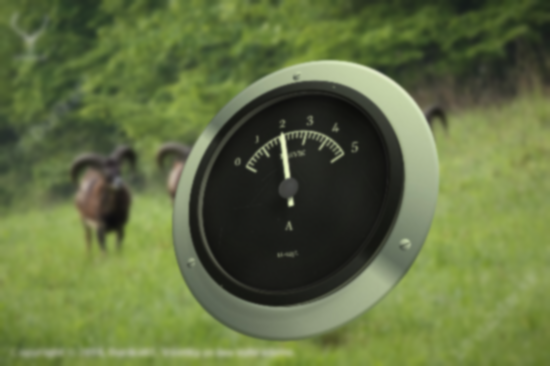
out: 2A
